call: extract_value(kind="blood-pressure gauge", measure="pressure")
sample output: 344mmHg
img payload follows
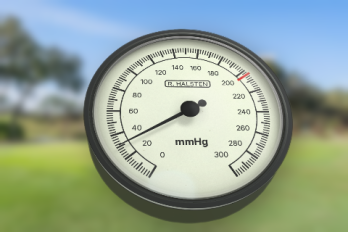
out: 30mmHg
